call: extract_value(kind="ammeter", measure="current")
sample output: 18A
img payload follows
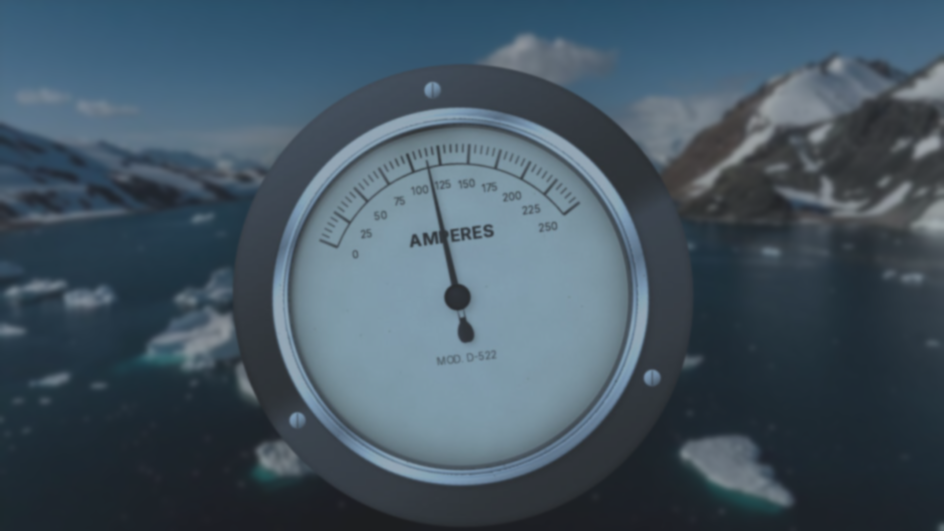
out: 115A
